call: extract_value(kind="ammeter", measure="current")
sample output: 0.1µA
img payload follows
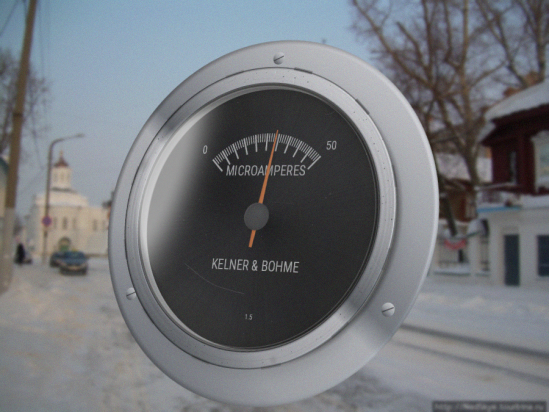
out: 30µA
